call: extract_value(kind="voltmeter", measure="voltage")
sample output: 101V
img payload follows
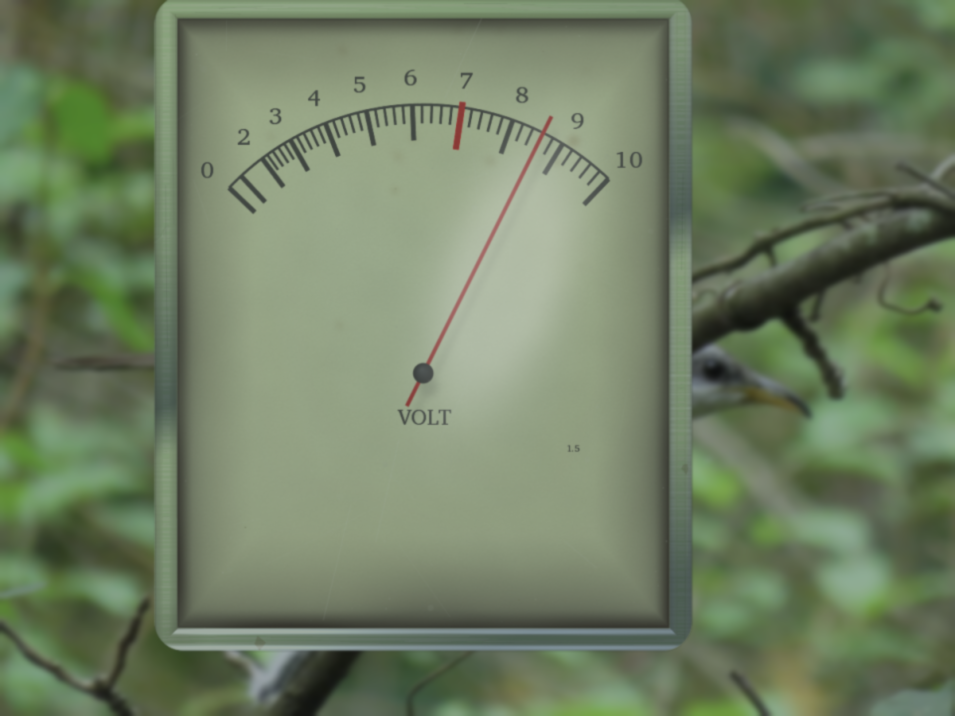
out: 8.6V
